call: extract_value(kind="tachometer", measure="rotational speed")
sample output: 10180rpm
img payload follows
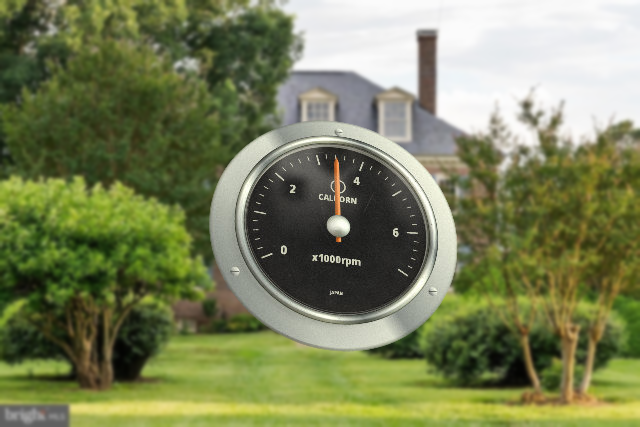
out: 3400rpm
